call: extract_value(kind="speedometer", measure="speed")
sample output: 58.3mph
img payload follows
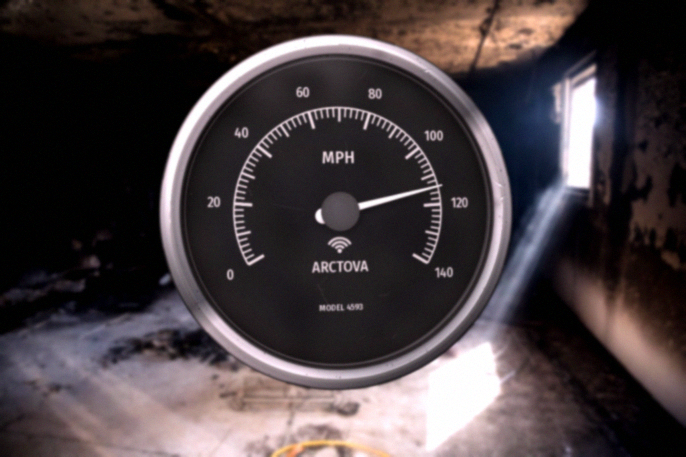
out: 114mph
